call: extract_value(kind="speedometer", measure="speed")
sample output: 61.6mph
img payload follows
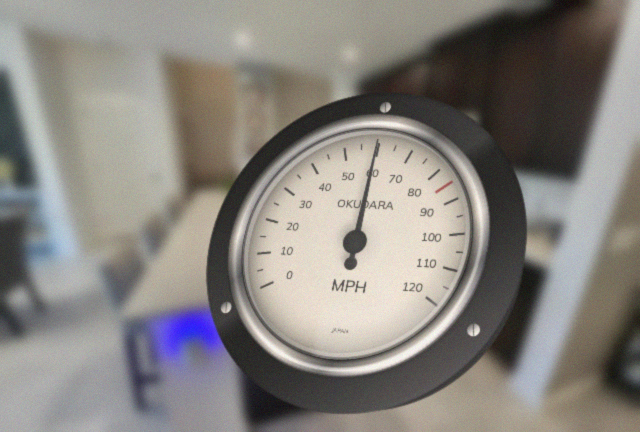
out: 60mph
